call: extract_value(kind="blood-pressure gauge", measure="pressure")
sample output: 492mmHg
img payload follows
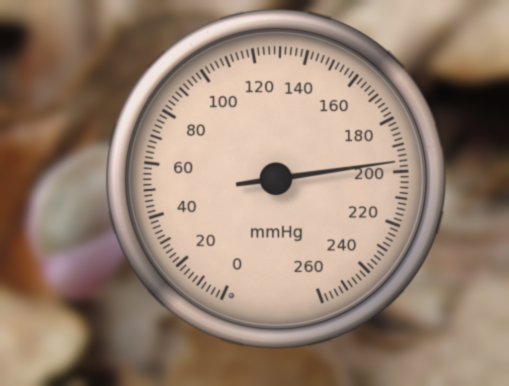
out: 196mmHg
